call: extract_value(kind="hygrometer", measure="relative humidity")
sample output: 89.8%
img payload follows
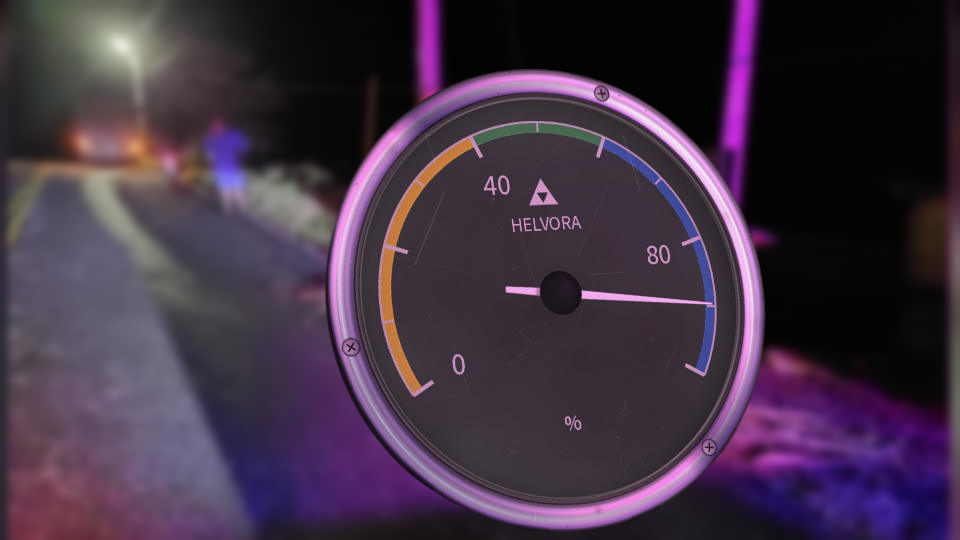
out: 90%
